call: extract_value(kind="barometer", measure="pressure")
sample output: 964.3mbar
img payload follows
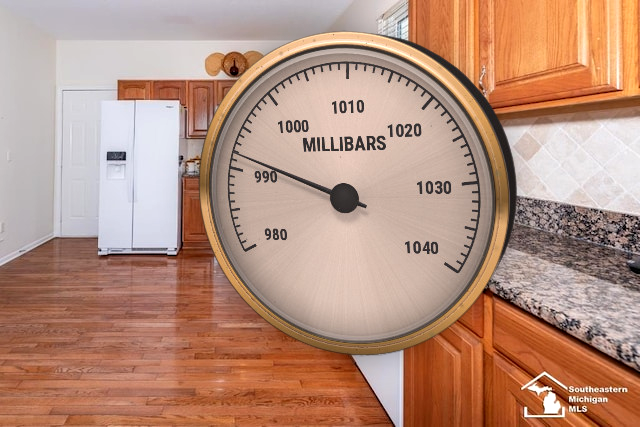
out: 992mbar
